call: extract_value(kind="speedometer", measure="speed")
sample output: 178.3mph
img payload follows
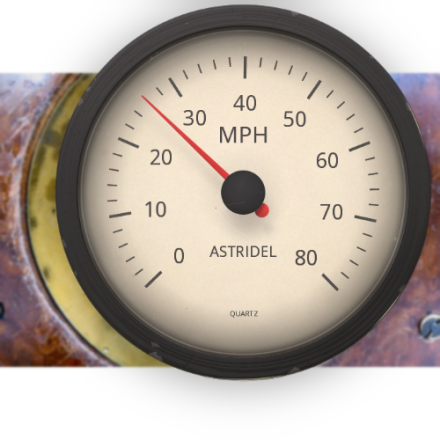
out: 26mph
